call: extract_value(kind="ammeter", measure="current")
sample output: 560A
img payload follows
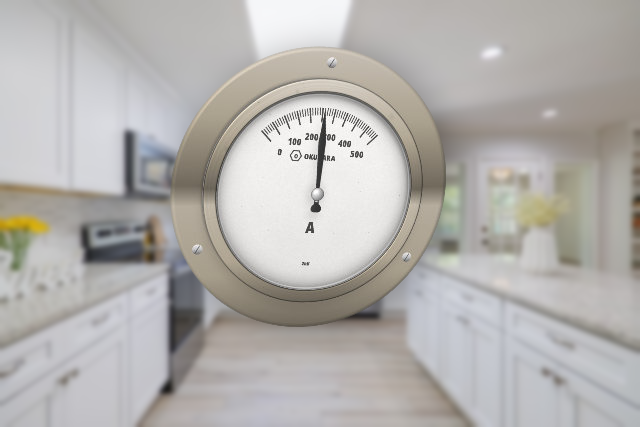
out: 250A
